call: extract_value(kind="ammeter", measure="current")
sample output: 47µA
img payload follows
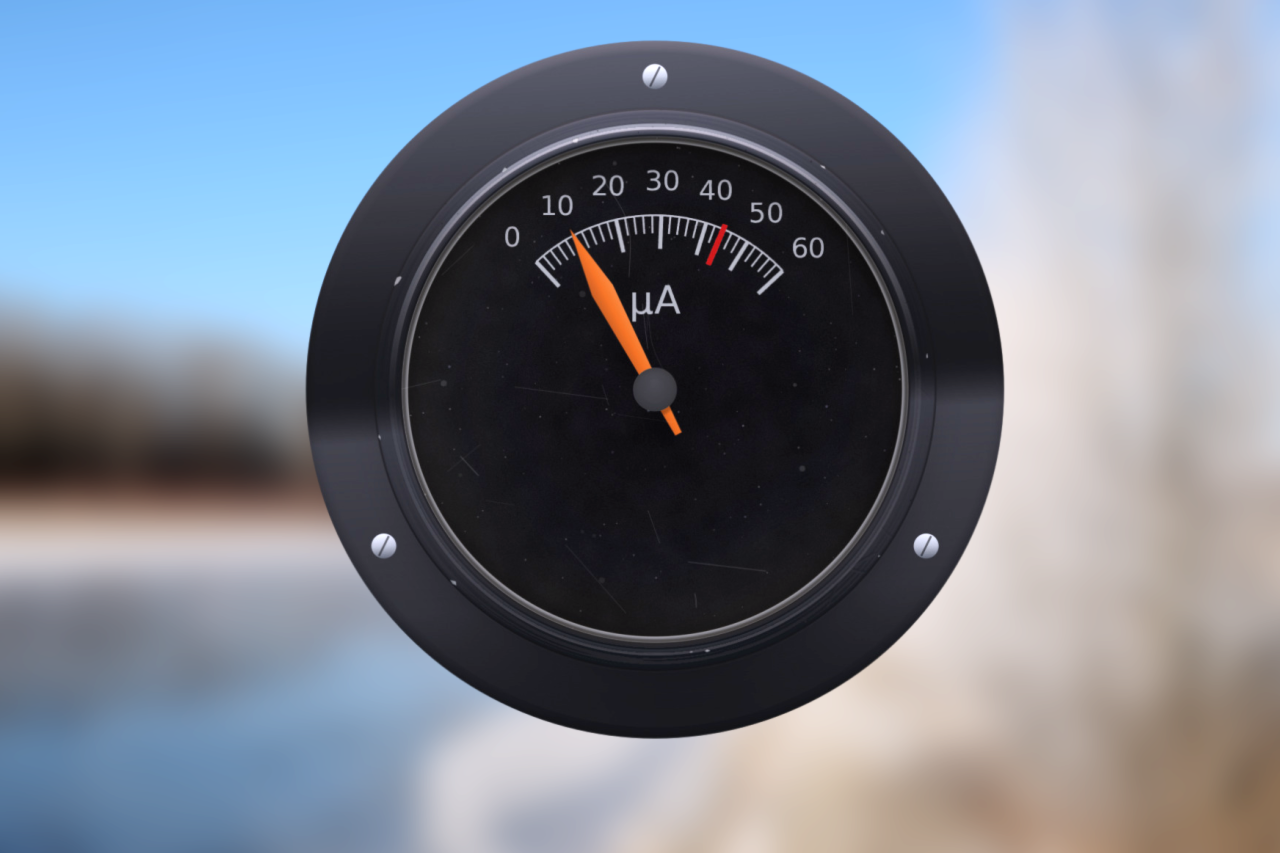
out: 10µA
